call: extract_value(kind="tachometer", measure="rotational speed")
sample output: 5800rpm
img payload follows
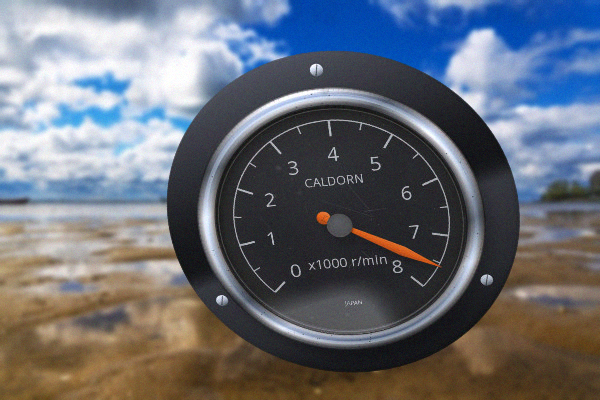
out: 7500rpm
